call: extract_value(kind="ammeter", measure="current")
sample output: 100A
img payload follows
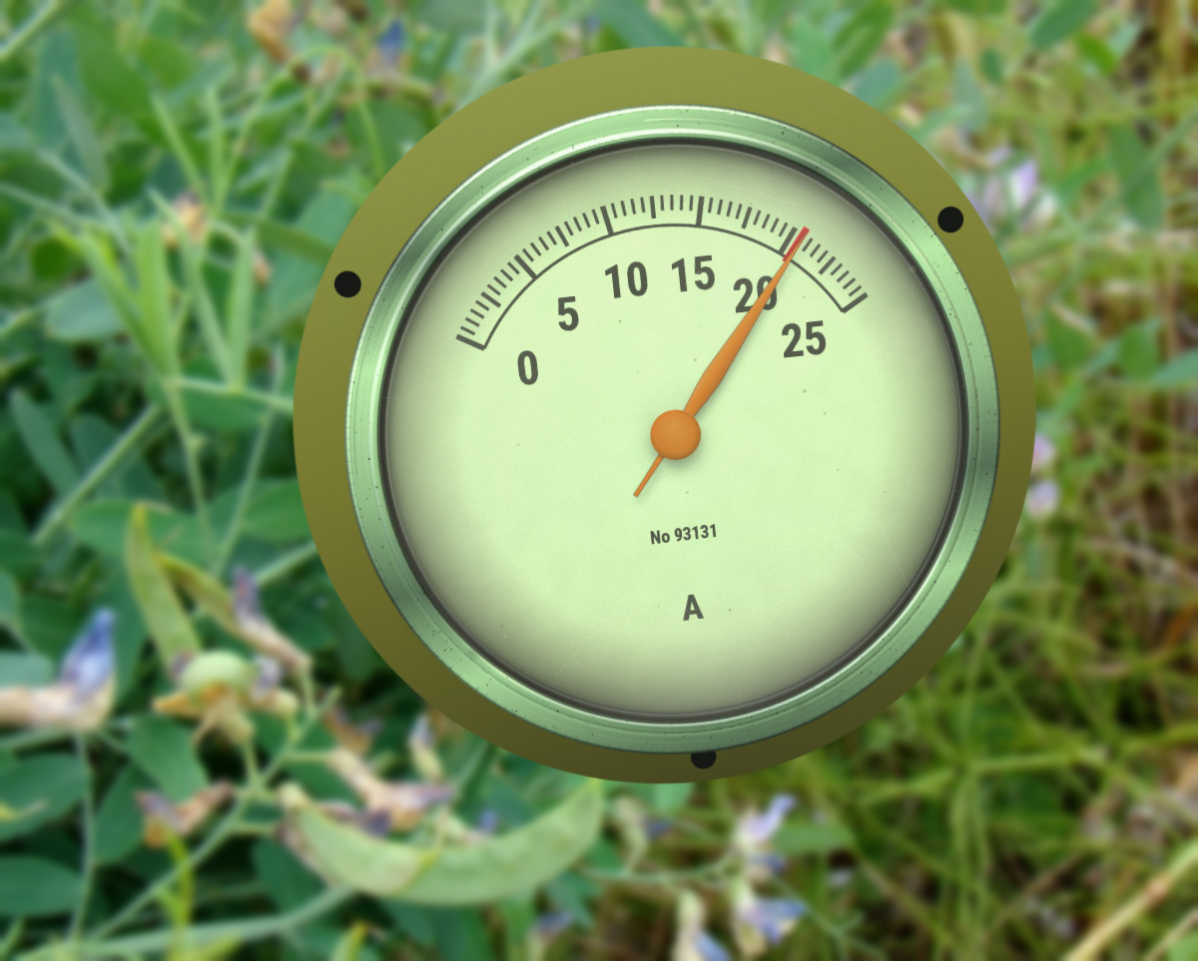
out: 20.5A
